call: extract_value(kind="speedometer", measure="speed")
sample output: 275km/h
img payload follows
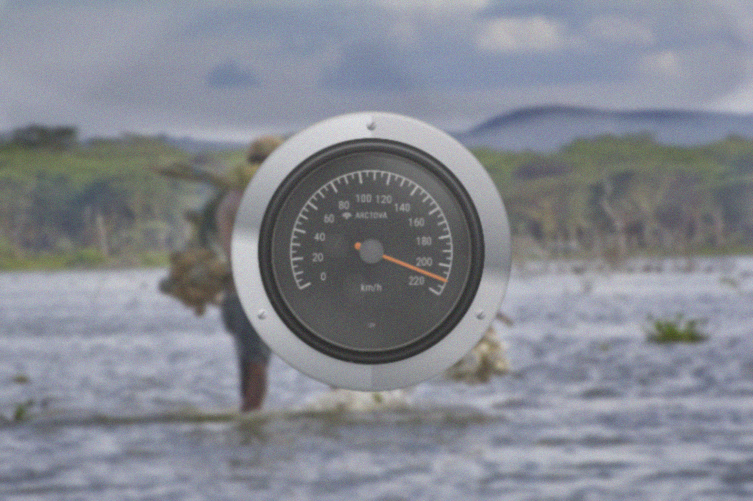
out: 210km/h
